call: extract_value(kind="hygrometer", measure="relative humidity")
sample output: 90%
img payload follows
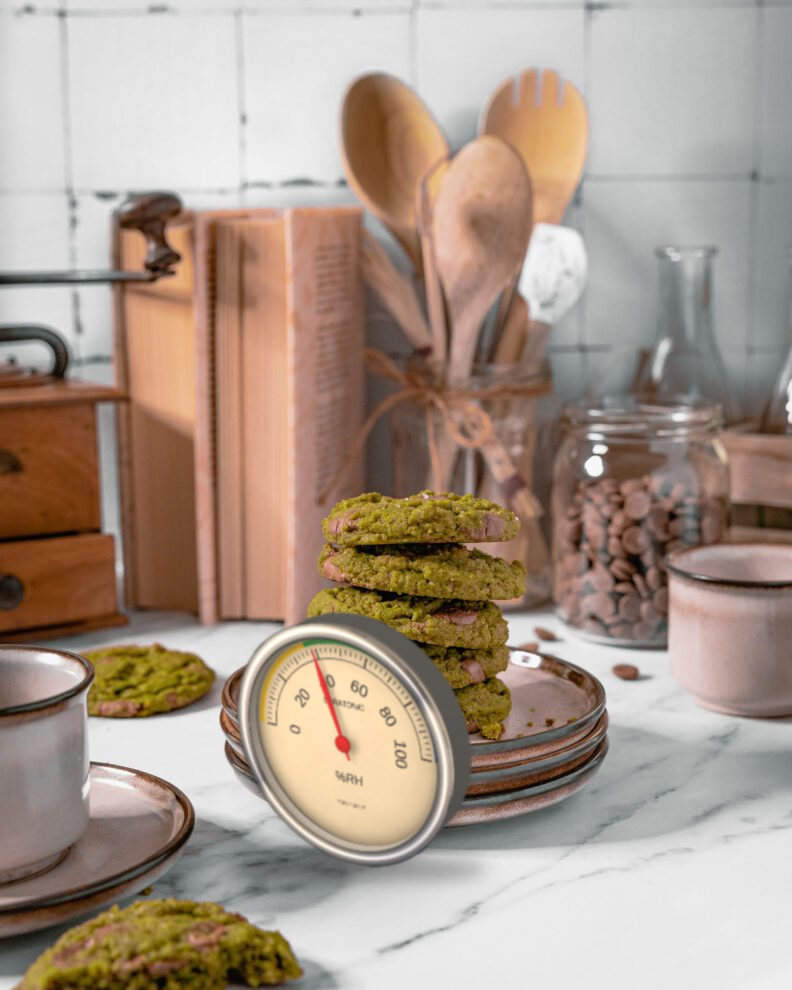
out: 40%
